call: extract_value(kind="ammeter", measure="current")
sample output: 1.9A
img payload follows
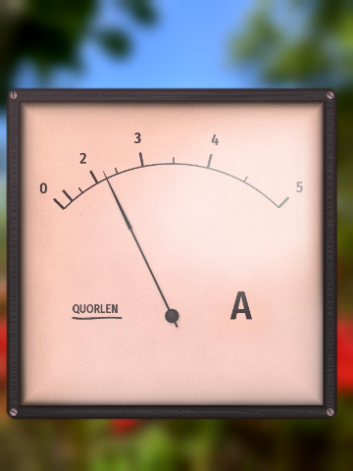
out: 2.25A
